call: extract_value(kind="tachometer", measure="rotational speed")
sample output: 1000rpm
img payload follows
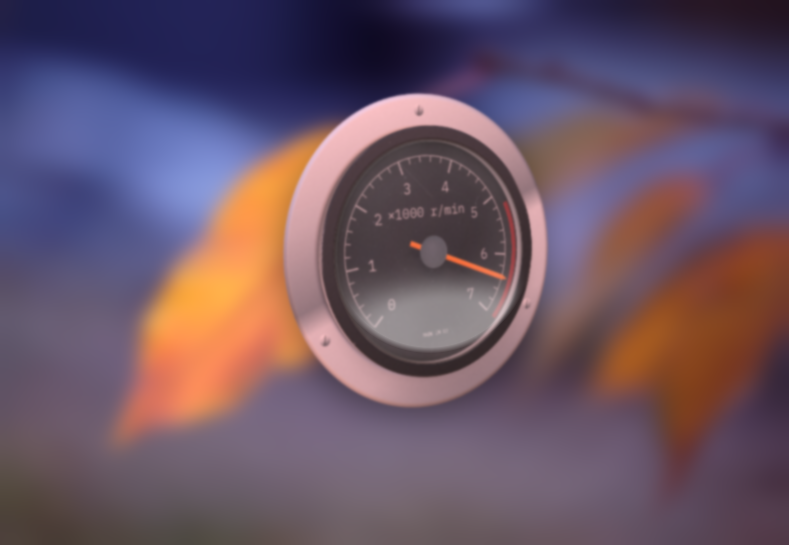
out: 6400rpm
